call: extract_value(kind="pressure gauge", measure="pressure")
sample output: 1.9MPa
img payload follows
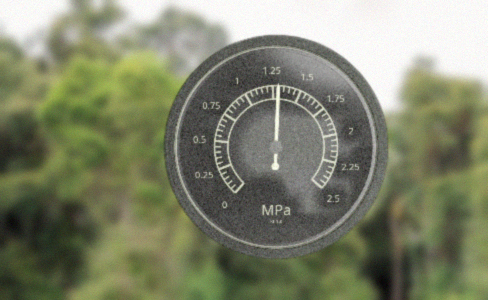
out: 1.3MPa
